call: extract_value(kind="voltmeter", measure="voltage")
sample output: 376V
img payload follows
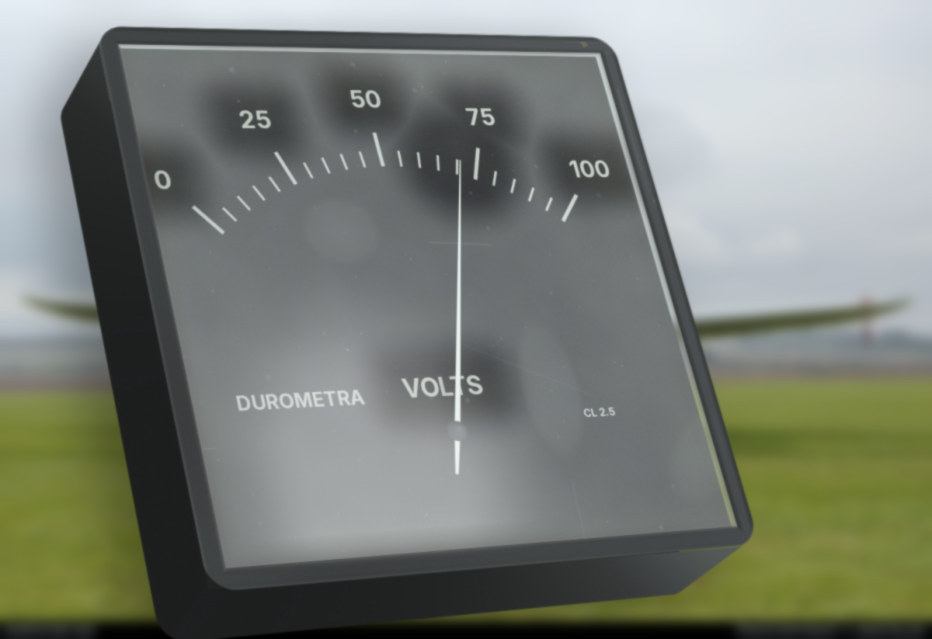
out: 70V
